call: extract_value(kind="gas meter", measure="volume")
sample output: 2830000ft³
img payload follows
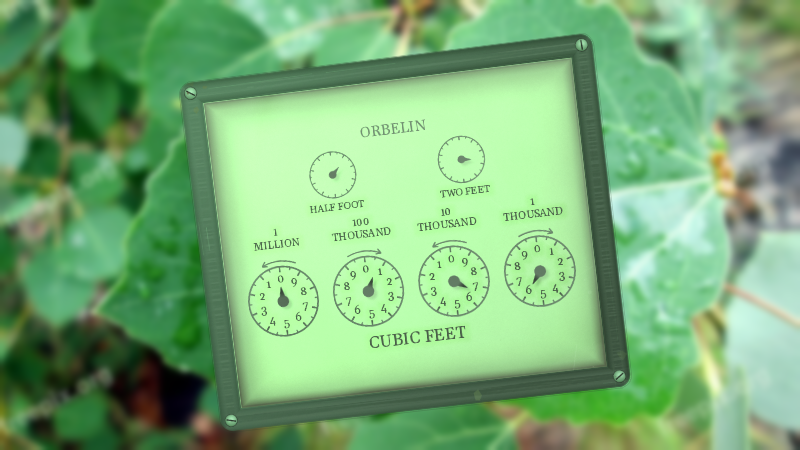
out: 6600ft³
